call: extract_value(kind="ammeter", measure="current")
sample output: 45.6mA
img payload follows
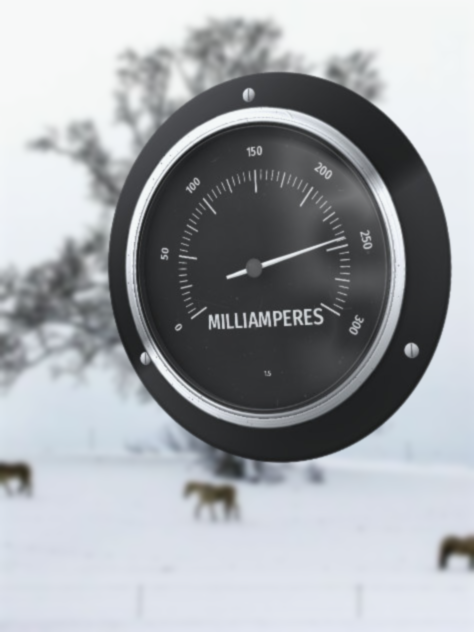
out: 245mA
